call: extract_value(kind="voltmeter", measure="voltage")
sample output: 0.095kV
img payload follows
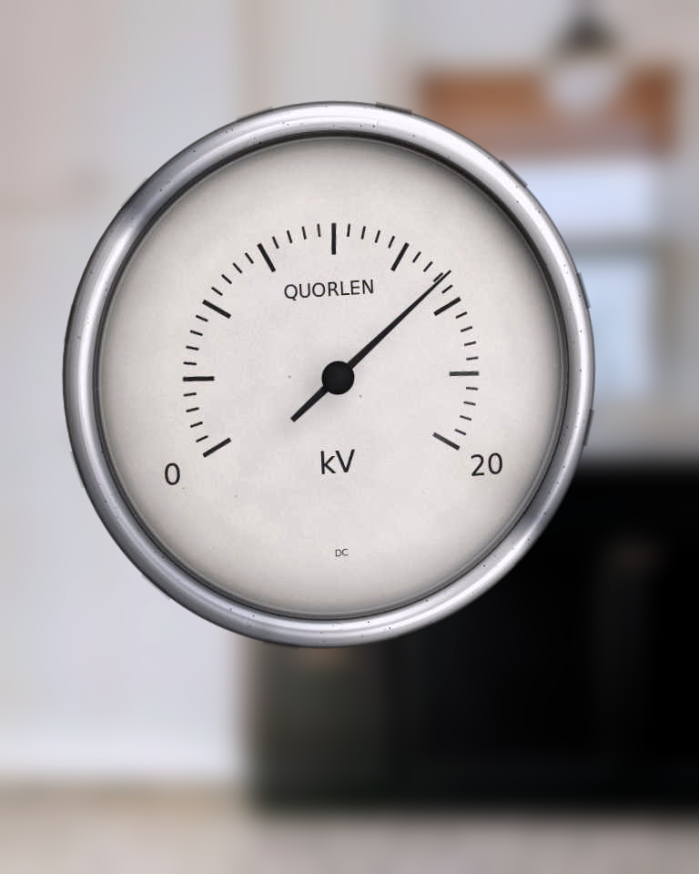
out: 14kV
